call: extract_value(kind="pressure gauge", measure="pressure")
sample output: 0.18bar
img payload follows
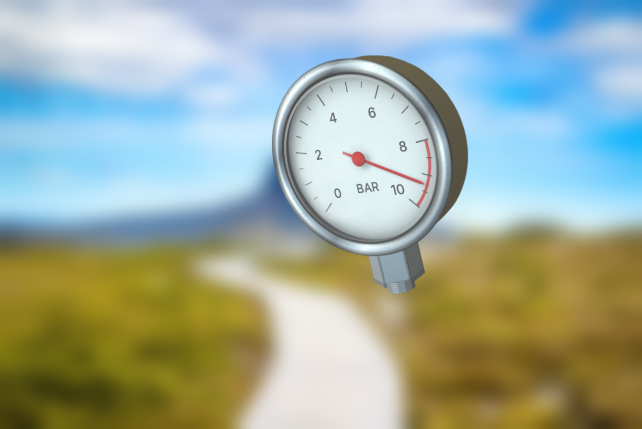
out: 9.25bar
